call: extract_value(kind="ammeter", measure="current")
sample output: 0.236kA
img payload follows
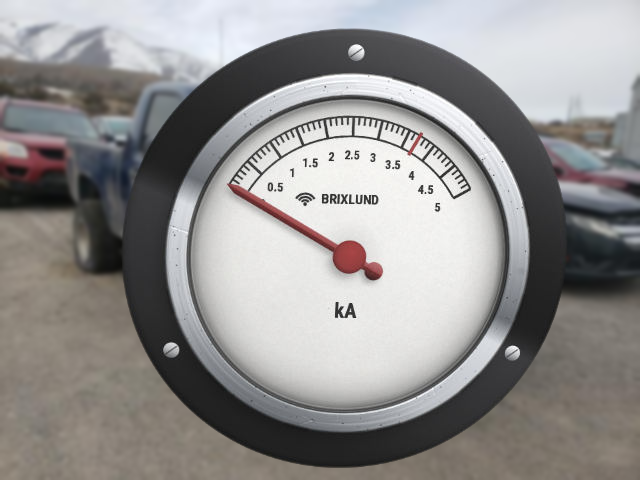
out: 0kA
